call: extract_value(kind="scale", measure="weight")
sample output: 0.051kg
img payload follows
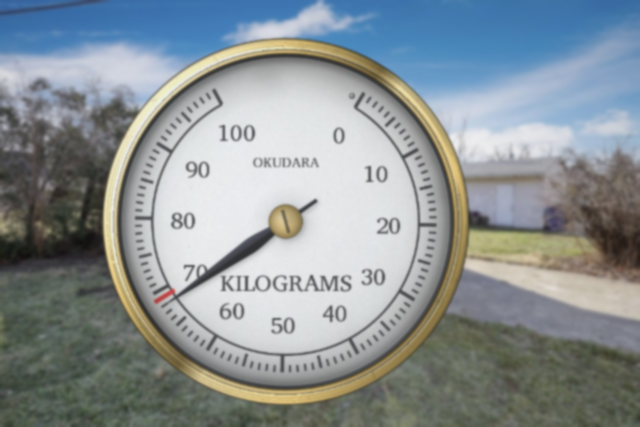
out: 68kg
